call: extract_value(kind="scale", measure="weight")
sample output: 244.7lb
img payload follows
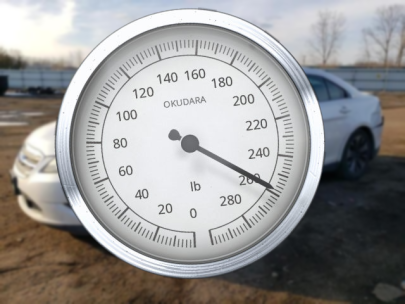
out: 258lb
